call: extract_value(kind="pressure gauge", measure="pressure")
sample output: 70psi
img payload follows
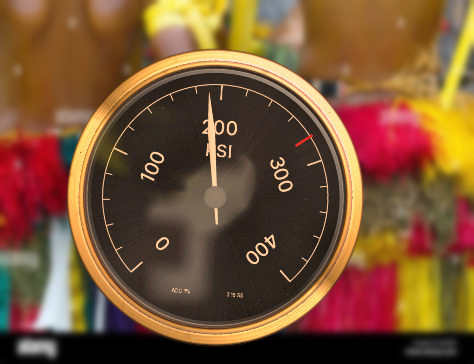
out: 190psi
